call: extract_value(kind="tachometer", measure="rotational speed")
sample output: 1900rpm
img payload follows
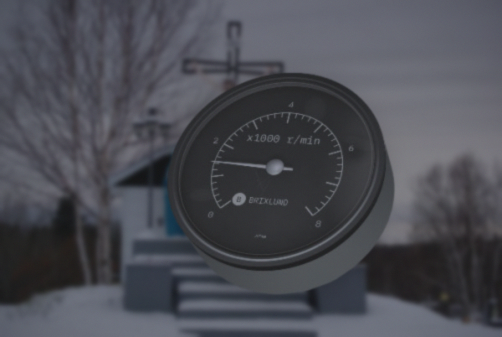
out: 1400rpm
